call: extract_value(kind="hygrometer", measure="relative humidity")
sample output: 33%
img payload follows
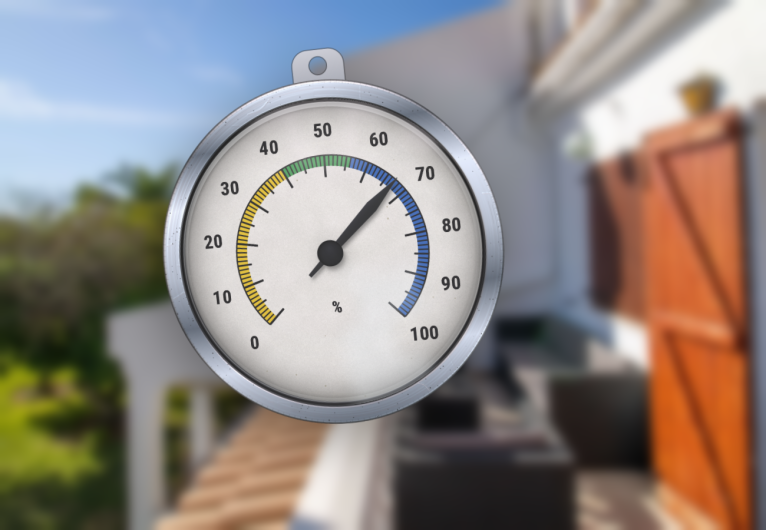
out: 67%
